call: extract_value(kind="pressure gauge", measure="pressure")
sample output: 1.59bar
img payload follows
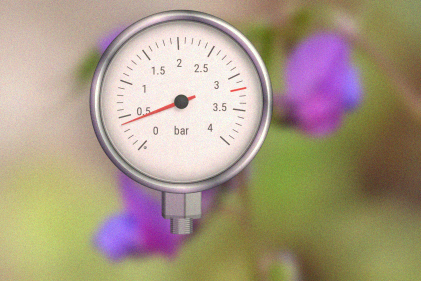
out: 0.4bar
